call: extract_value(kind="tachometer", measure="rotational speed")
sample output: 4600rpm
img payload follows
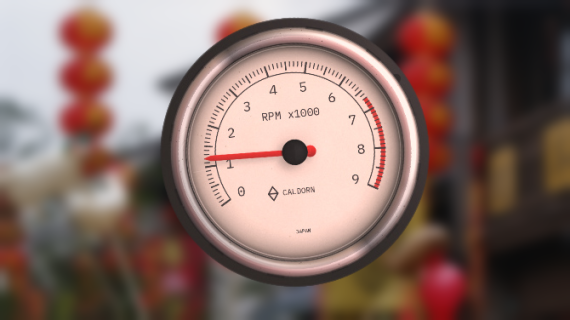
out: 1200rpm
